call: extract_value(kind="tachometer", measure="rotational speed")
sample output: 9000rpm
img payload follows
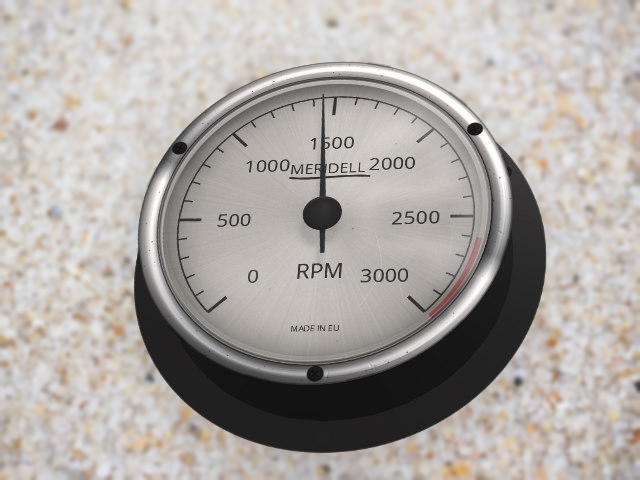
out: 1450rpm
